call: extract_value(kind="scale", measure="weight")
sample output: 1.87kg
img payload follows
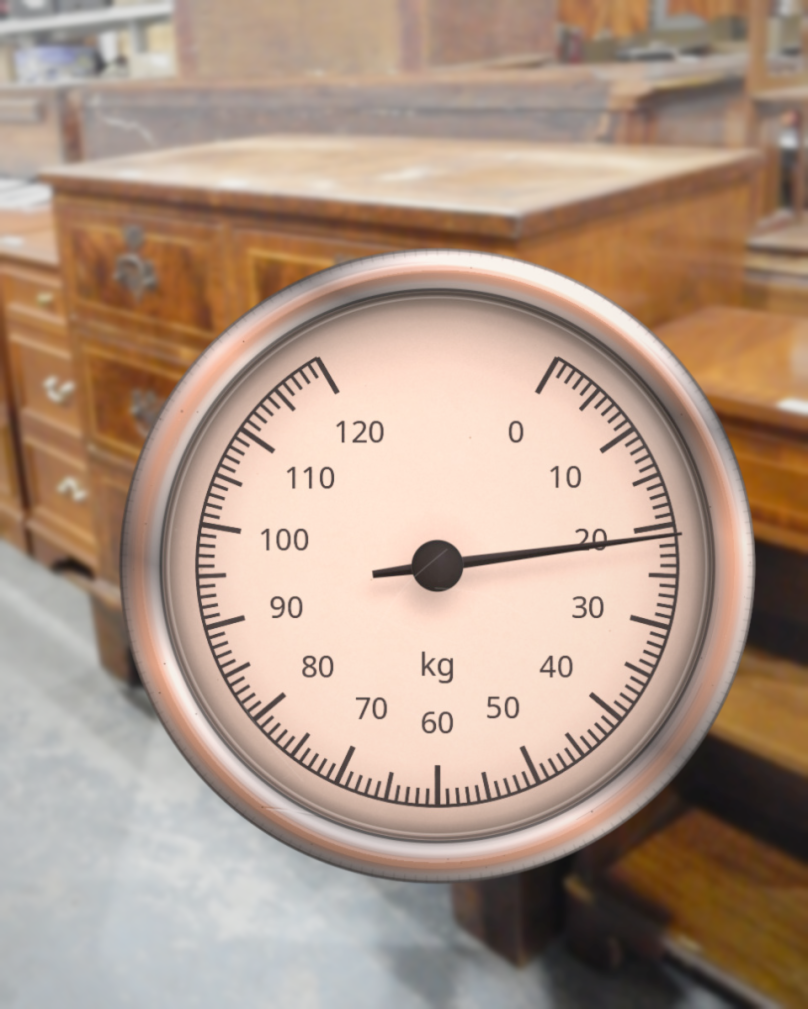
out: 21kg
